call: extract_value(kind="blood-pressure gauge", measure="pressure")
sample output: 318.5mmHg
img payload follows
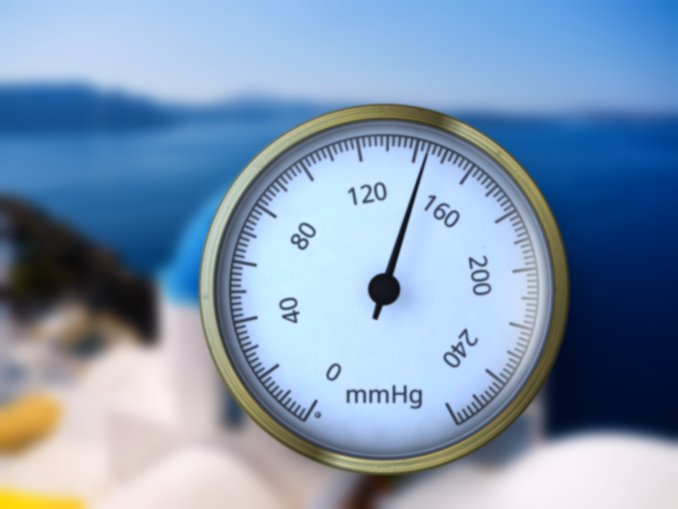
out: 144mmHg
